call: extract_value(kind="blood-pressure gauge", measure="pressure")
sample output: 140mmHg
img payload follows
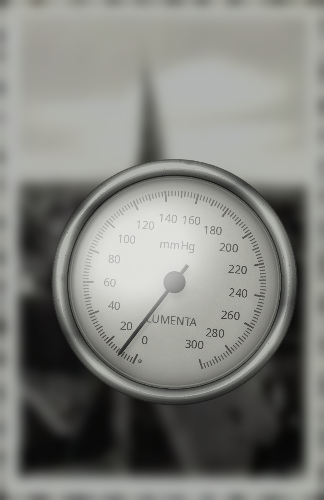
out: 10mmHg
